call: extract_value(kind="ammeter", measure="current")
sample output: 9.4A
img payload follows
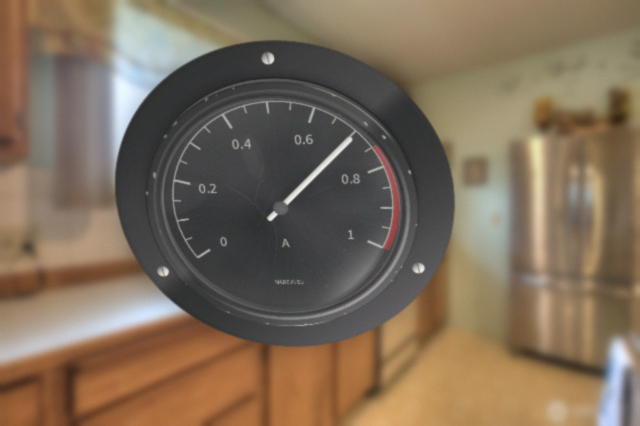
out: 0.7A
